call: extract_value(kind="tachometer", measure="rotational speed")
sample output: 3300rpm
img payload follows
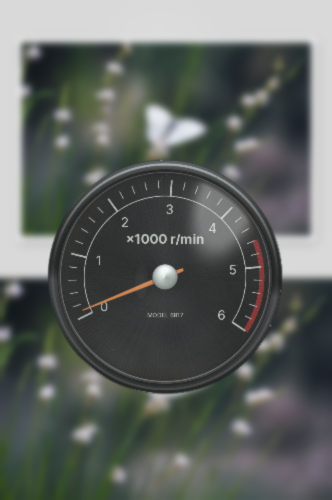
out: 100rpm
